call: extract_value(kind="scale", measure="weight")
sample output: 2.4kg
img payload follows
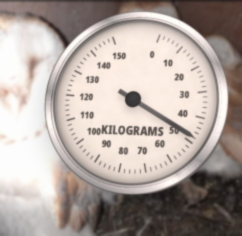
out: 48kg
